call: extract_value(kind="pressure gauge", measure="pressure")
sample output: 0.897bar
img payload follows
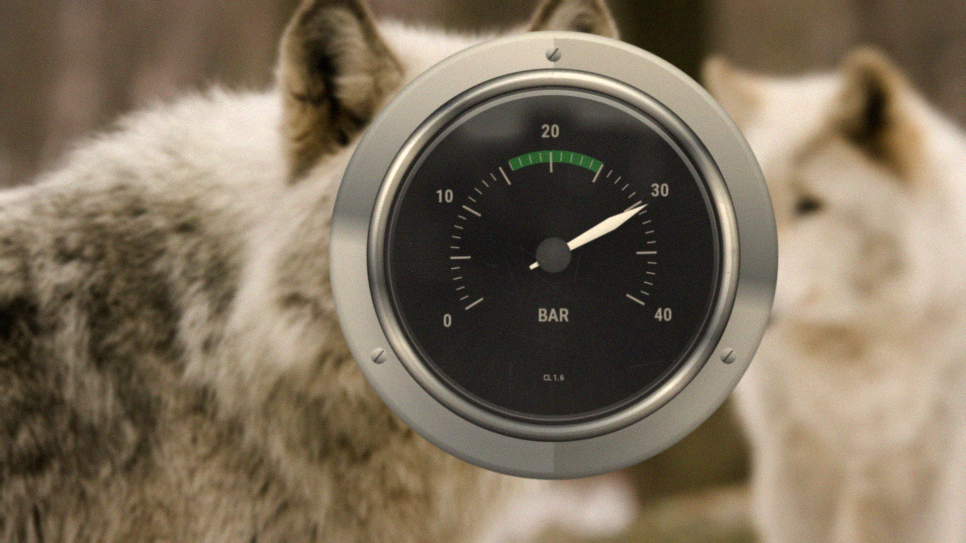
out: 30.5bar
